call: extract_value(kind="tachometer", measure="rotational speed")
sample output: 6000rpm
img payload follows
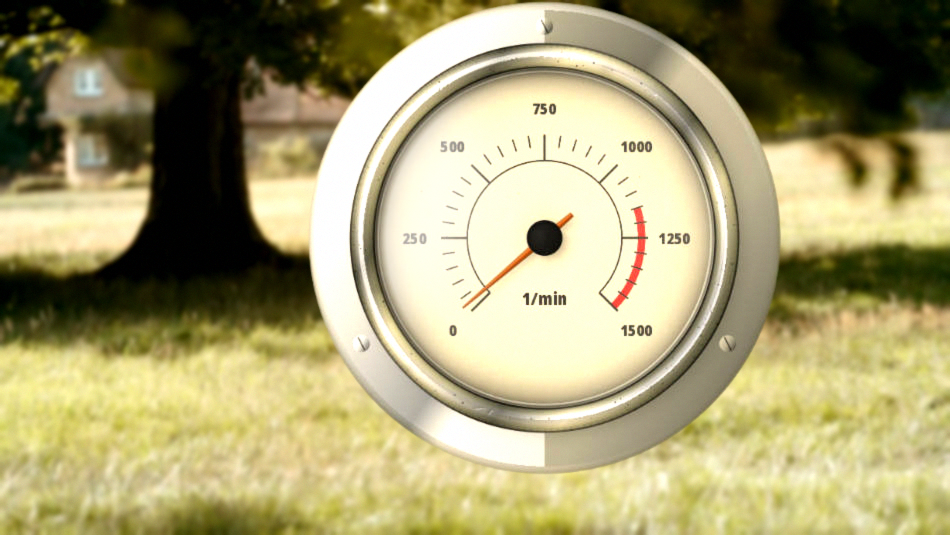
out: 25rpm
